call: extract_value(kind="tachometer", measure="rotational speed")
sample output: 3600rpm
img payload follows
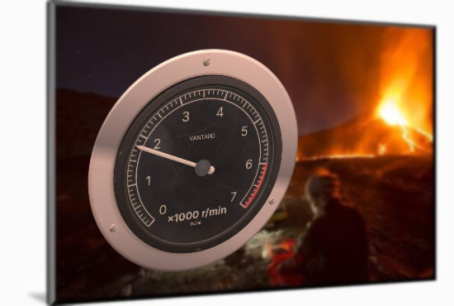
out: 1800rpm
